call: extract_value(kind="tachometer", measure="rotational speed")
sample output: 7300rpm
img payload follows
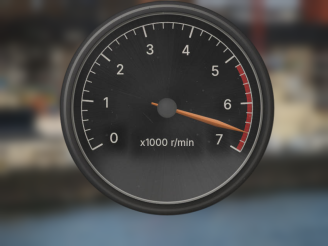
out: 6600rpm
